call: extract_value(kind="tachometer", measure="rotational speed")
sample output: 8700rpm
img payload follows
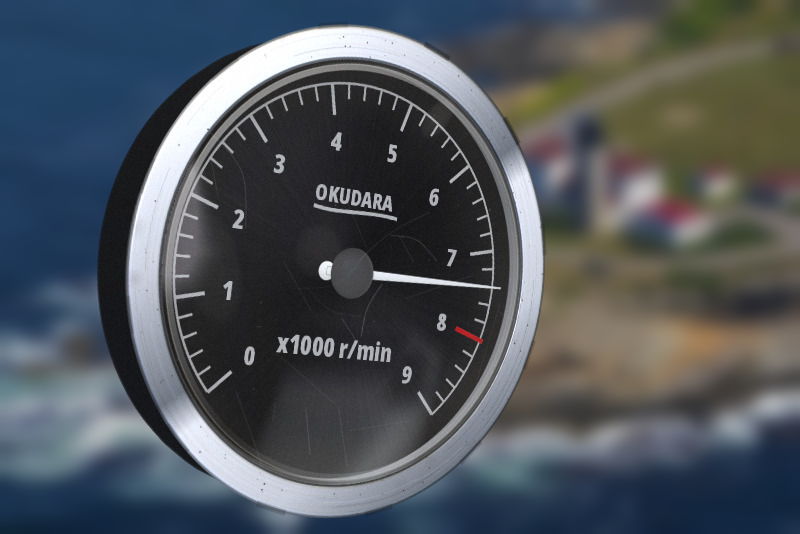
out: 7400rpm
